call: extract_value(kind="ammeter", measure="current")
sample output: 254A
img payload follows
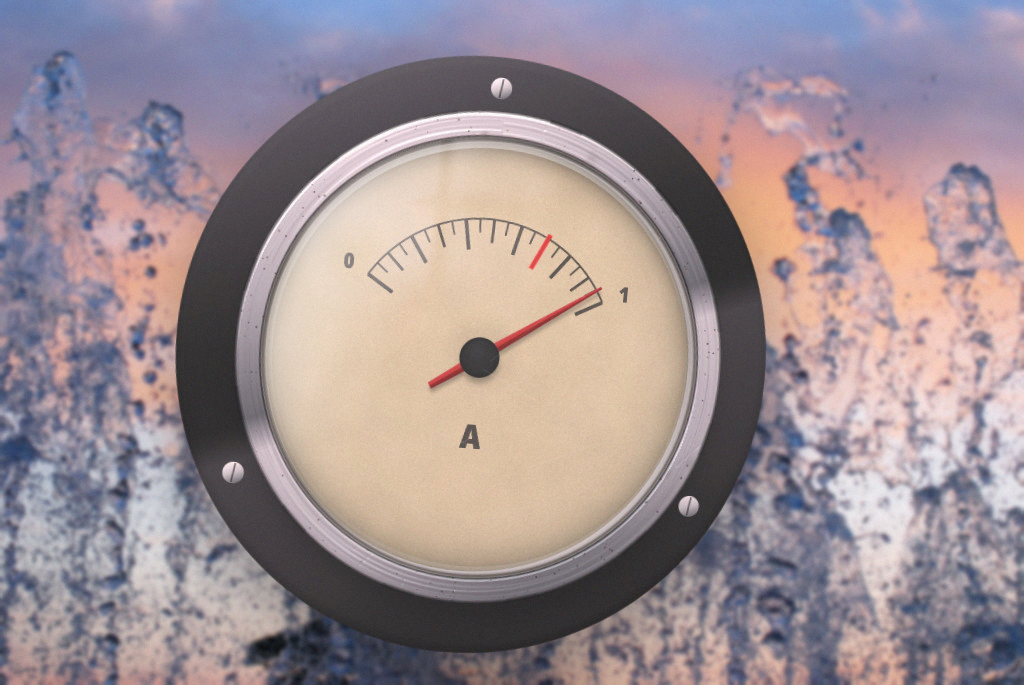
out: 0.95A
